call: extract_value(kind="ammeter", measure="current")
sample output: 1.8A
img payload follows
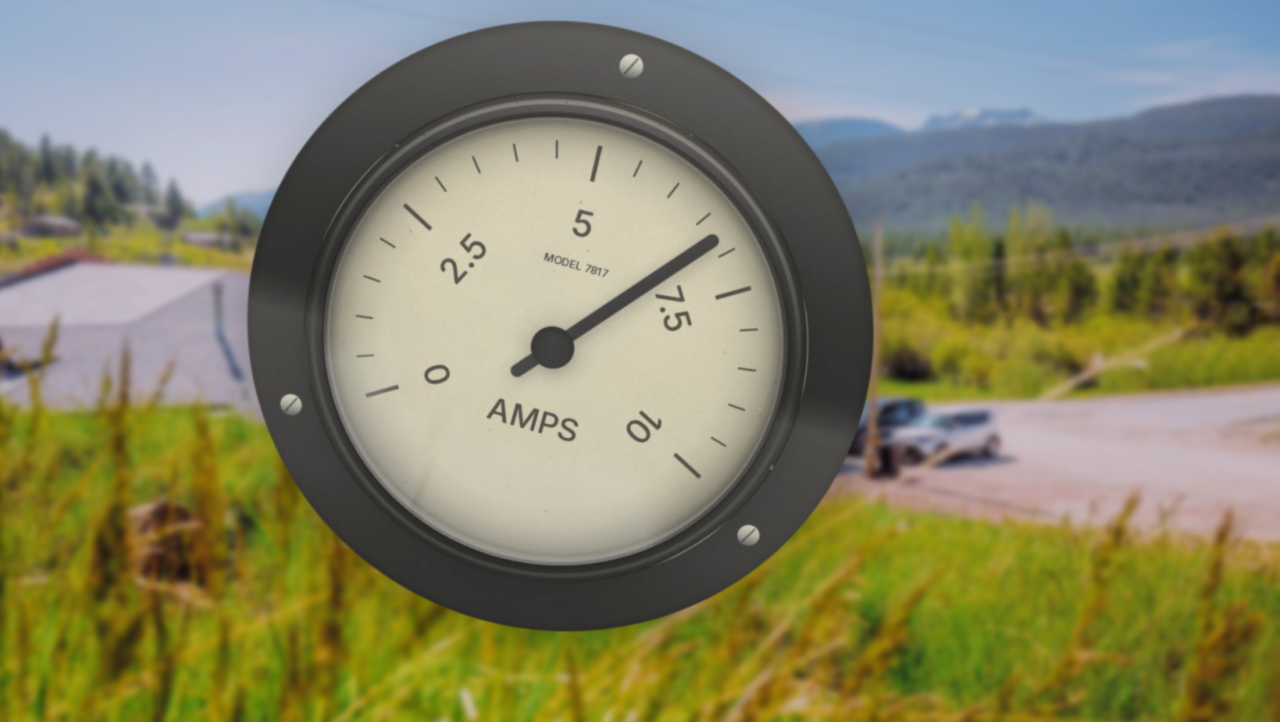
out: 6.75A
